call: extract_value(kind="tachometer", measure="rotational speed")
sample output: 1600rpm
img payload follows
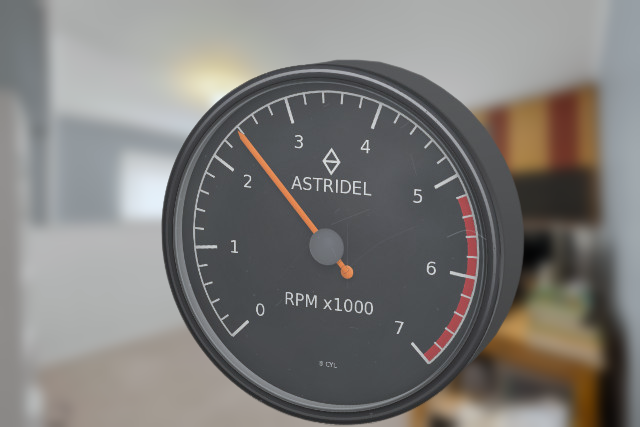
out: 2400rpm
